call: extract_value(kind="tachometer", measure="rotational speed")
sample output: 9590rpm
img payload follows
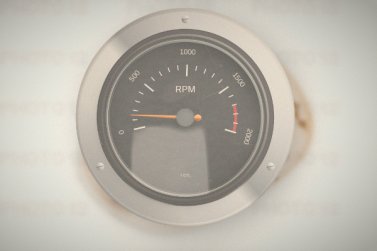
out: 150rpm
